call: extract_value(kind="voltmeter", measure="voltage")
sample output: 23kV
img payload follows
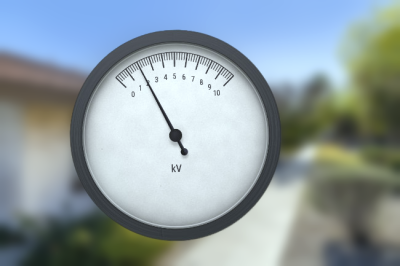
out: 2kV
